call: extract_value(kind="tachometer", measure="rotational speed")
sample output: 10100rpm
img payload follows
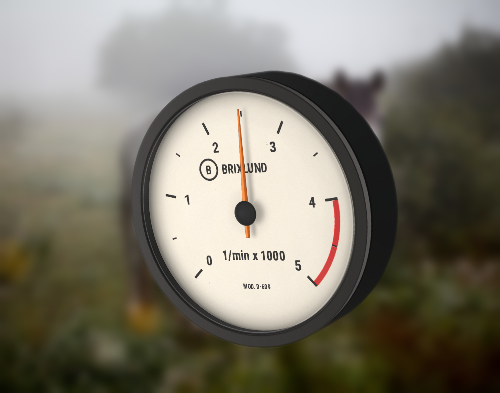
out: 2500rpm
